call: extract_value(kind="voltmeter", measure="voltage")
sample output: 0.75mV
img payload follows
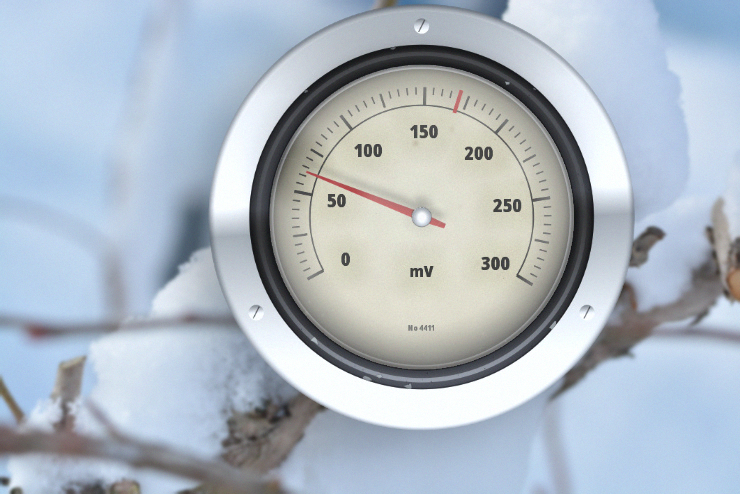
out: 62.5mV
